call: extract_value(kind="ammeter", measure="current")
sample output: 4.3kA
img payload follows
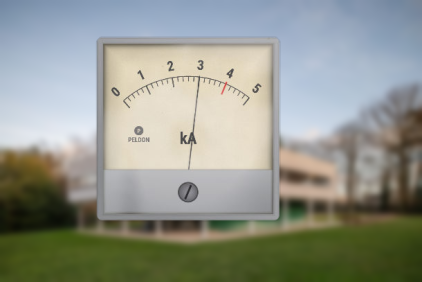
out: 3kA
